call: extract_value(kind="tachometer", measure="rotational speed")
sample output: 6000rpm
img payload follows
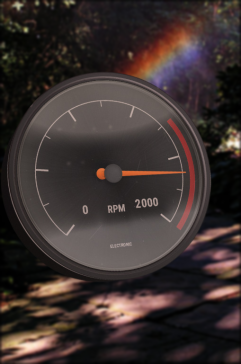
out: 1700rpm
